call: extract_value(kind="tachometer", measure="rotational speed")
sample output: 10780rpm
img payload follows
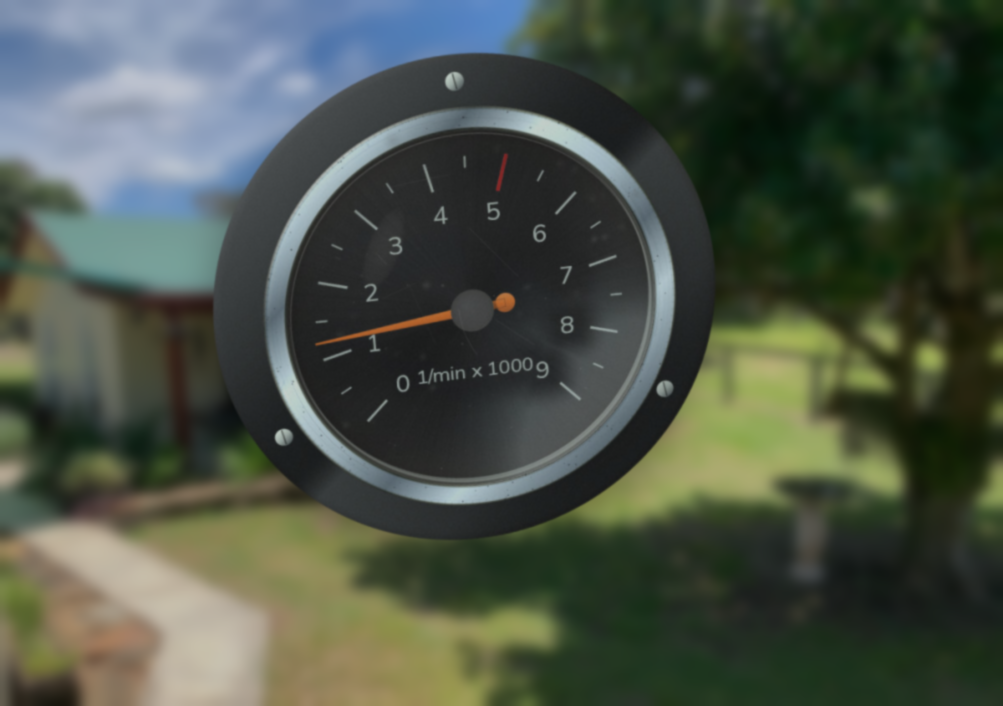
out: 1250rpm
